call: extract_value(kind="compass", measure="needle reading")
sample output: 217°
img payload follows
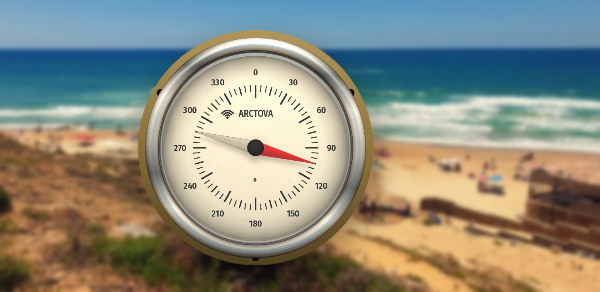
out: 105°
